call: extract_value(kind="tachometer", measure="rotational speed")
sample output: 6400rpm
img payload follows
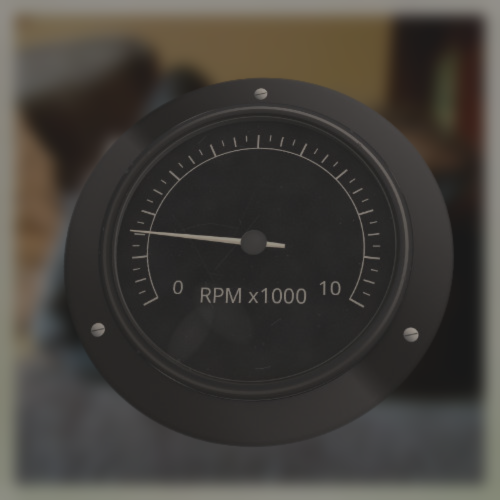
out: 1500rpm
